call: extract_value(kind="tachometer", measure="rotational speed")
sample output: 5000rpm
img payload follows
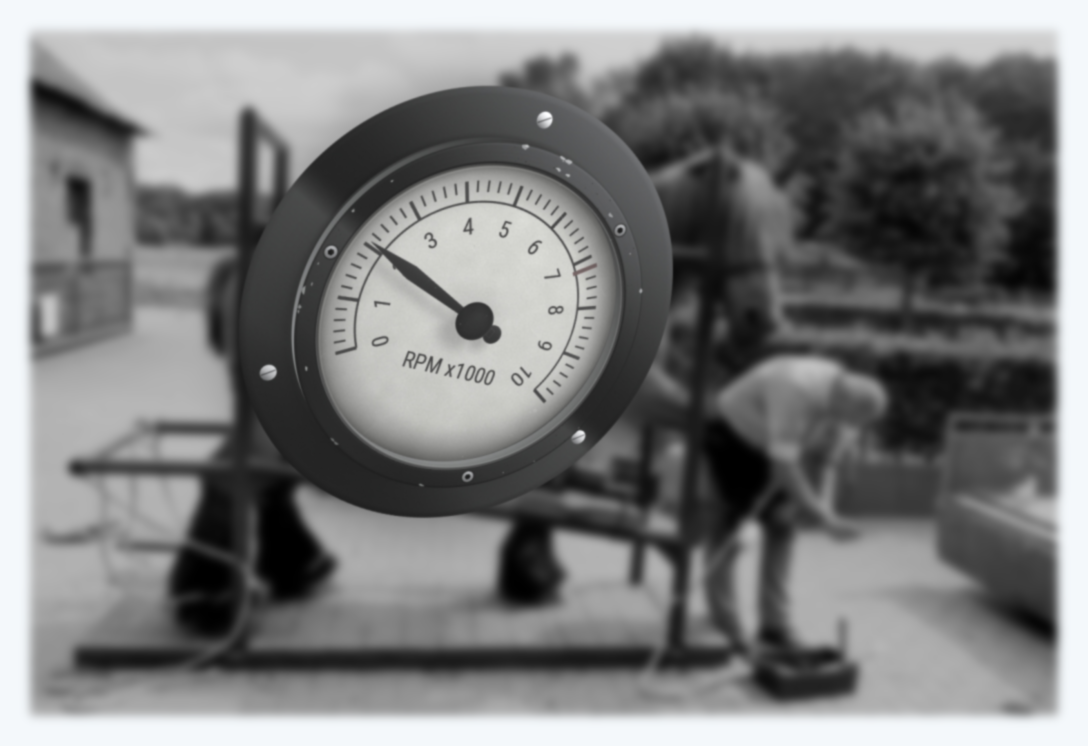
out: 2100rpm
